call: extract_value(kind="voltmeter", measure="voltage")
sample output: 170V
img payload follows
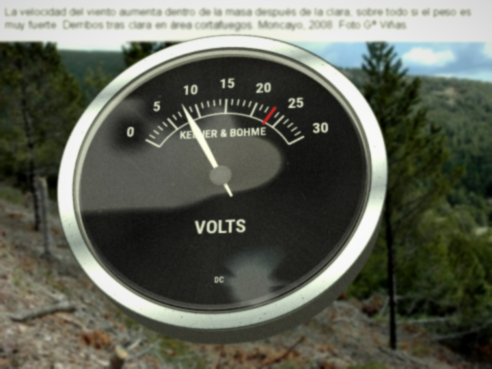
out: 8V
